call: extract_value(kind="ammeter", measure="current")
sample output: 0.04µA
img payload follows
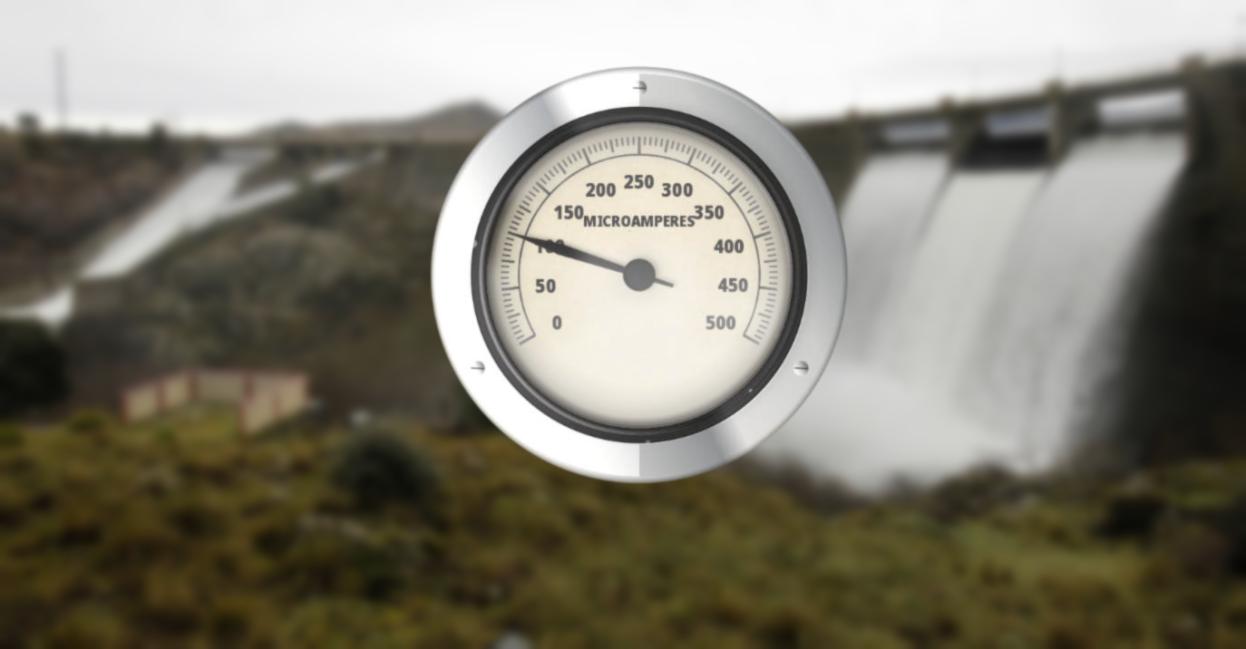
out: 100µA
